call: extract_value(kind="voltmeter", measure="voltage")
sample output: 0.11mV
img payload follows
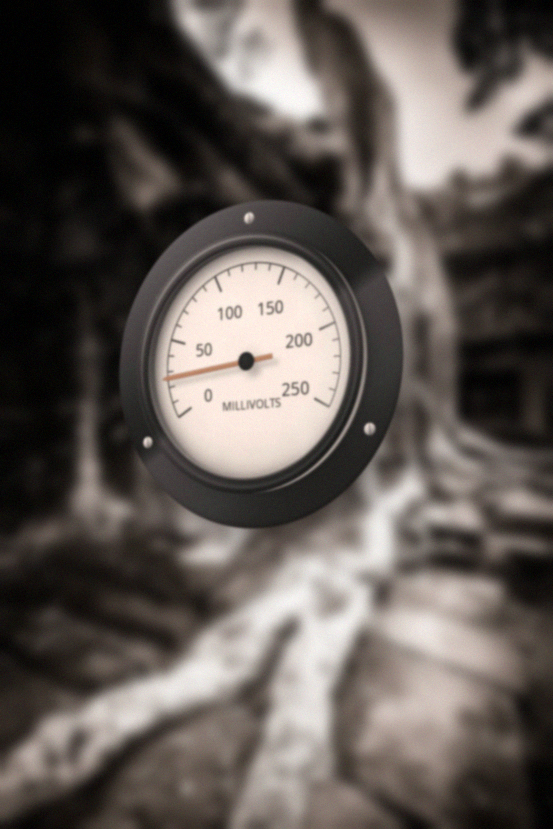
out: 25mV
